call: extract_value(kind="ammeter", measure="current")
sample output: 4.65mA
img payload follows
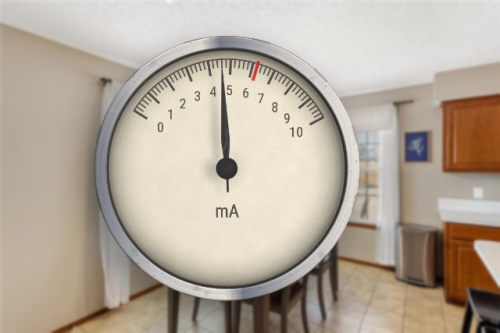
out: 4.6mA
